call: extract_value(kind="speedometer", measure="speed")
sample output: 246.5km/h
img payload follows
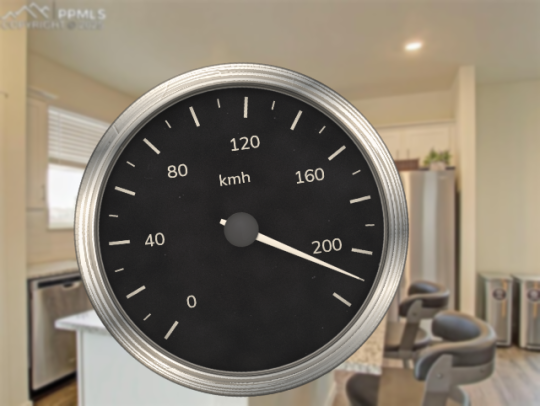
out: 210km/h
